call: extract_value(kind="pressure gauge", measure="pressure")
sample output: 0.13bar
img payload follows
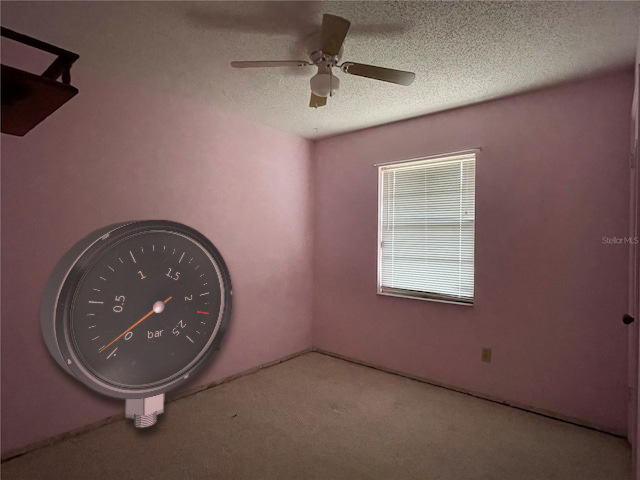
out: 0.1bar
